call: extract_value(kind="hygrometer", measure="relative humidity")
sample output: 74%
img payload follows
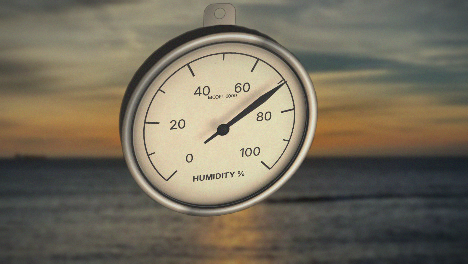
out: 70%
